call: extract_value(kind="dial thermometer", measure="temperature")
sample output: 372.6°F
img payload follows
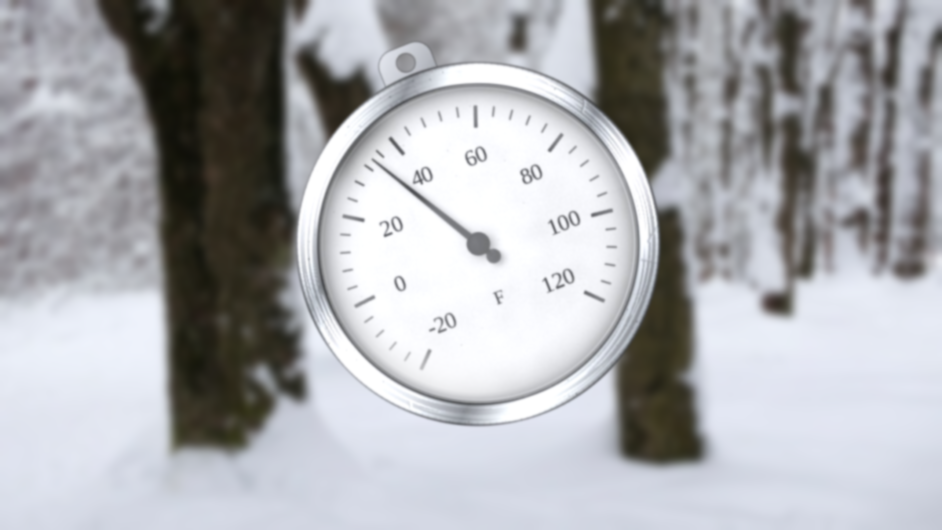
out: 34°F
